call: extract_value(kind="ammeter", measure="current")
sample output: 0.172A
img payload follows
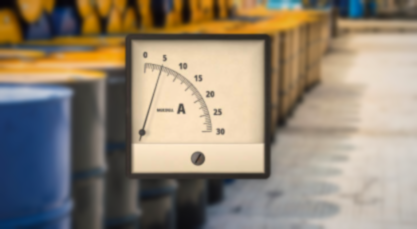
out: 5A
